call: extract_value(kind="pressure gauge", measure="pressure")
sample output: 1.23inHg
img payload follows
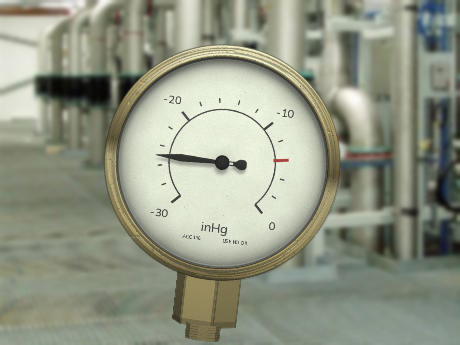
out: -25inHg
